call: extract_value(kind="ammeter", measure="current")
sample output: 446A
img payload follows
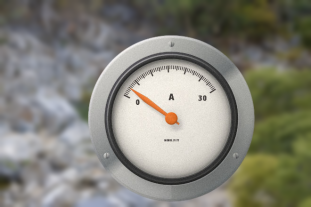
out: 2.5A
